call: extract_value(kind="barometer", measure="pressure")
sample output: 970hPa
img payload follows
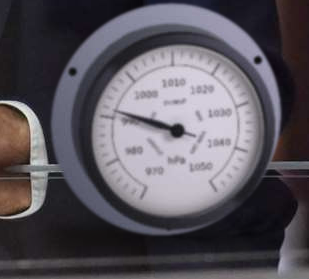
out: 992hPa
